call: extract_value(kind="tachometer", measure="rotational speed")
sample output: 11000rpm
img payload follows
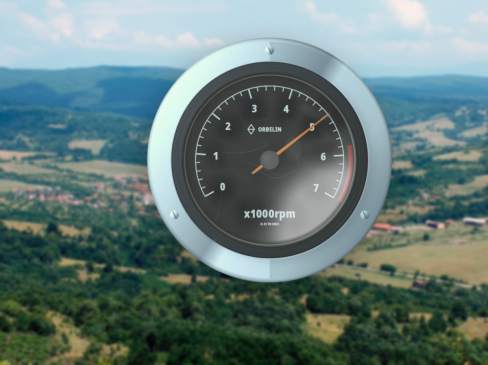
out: 5000rpm
